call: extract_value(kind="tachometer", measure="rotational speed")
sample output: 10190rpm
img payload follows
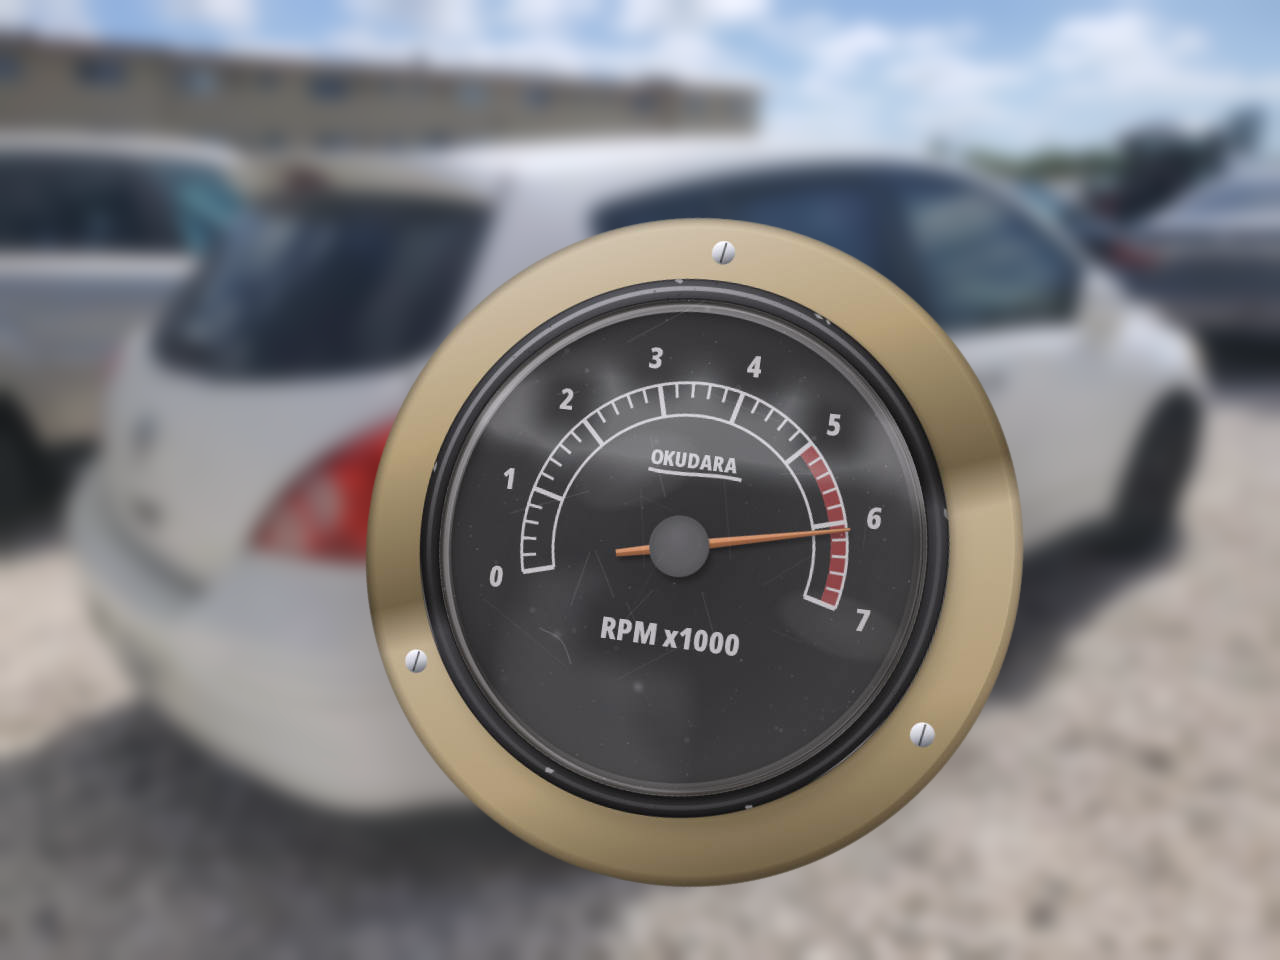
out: 6100rpm
